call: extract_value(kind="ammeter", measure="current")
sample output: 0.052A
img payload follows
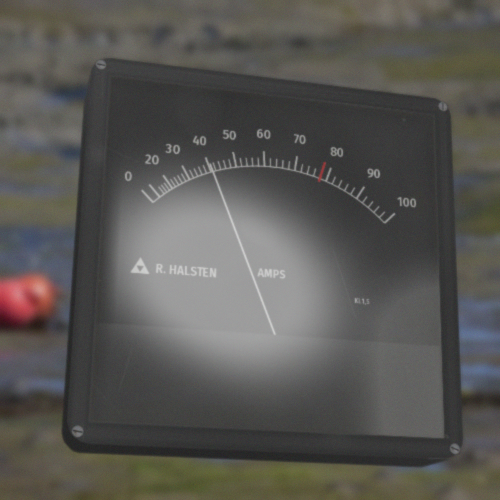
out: 40A
